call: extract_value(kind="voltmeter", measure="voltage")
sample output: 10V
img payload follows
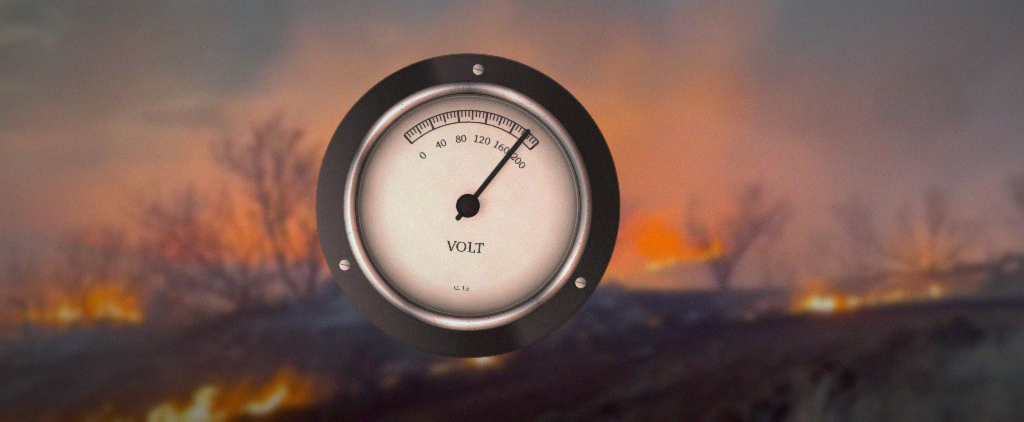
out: 180V
